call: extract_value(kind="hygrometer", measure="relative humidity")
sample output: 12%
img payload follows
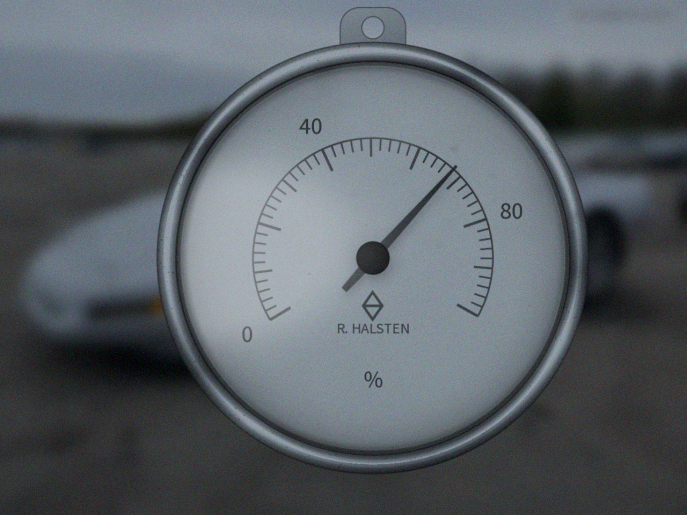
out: 68%
